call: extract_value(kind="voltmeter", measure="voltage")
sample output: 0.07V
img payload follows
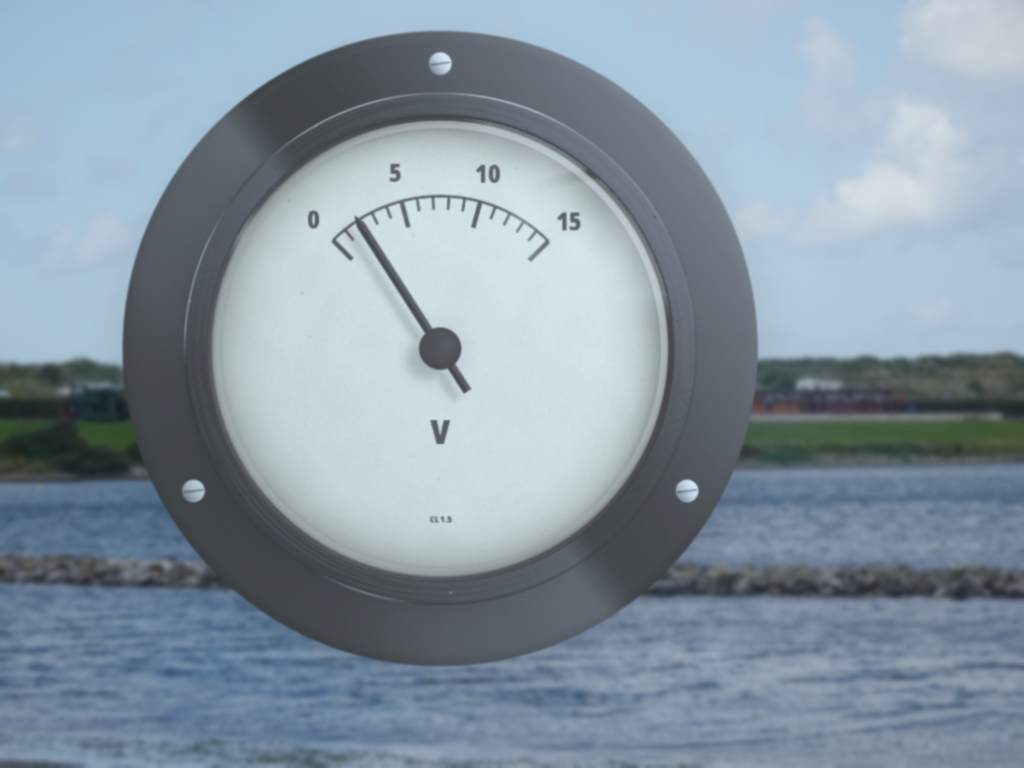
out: 2V
